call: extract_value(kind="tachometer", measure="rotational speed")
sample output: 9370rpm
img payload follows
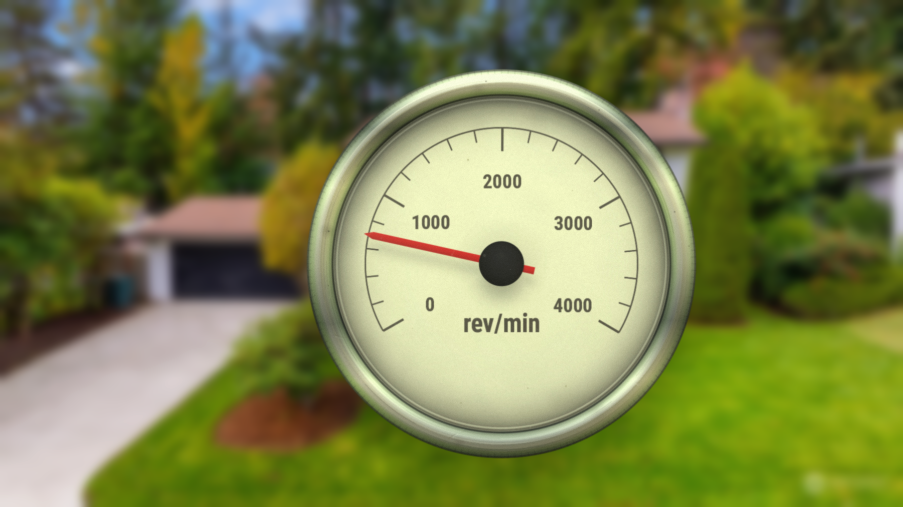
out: 700rpm
